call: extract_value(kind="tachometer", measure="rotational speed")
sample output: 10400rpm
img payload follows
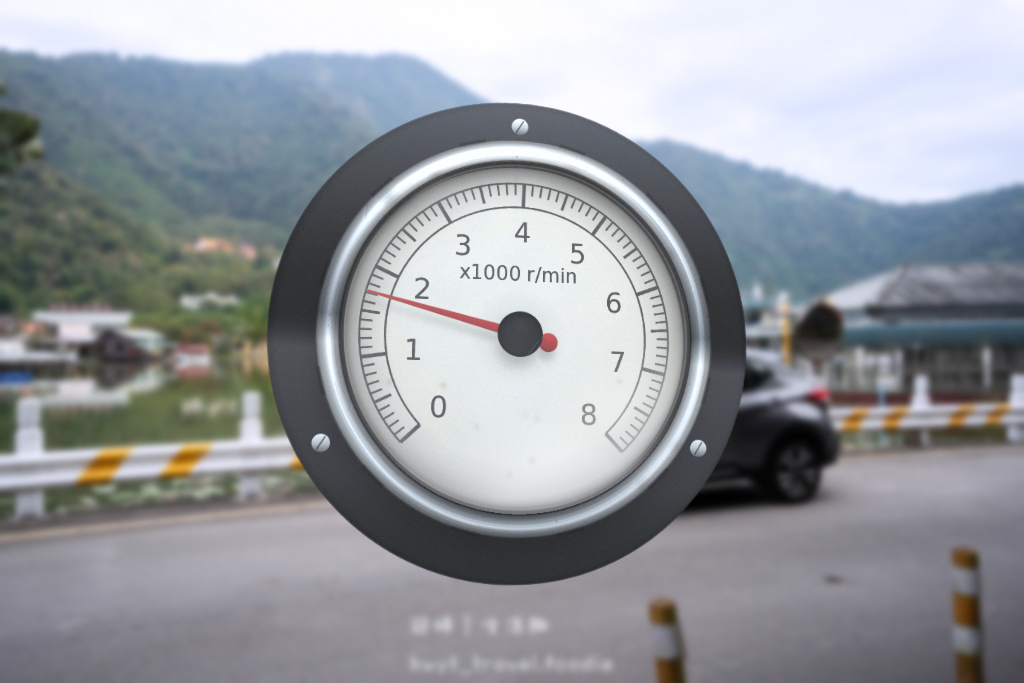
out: 1700rpm
